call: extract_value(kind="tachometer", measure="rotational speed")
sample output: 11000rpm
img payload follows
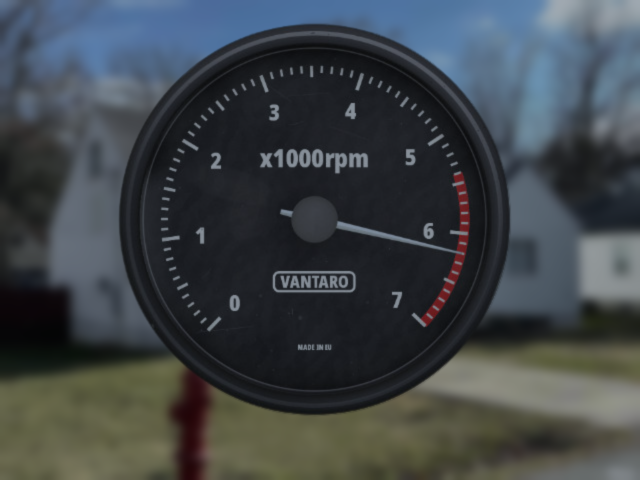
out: 6200rpm
